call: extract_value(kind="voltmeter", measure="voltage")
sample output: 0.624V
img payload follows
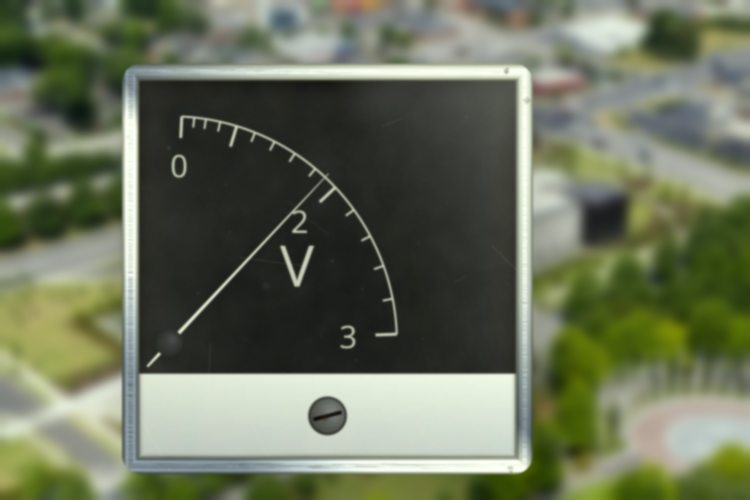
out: 1.9V
